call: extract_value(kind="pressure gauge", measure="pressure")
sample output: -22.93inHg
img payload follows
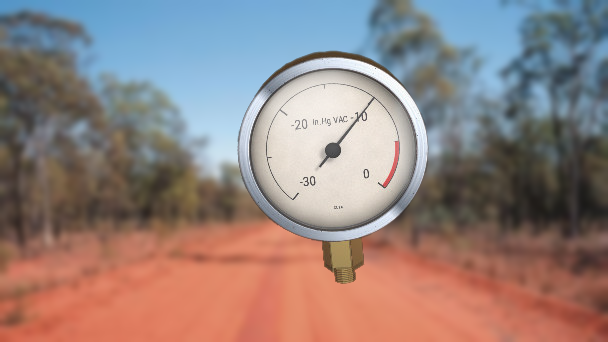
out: -10inHg
